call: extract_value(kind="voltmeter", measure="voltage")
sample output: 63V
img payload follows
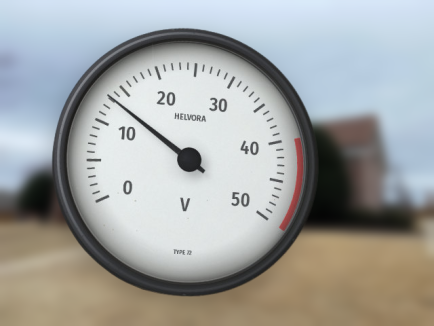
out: 13V
